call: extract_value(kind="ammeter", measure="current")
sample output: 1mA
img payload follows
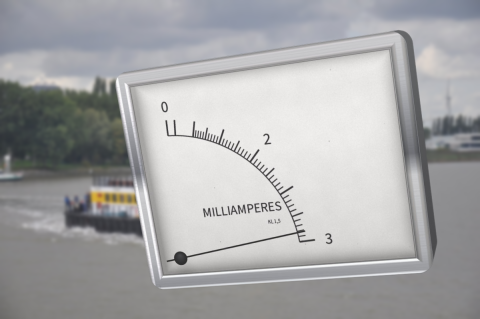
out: 2.9mA
